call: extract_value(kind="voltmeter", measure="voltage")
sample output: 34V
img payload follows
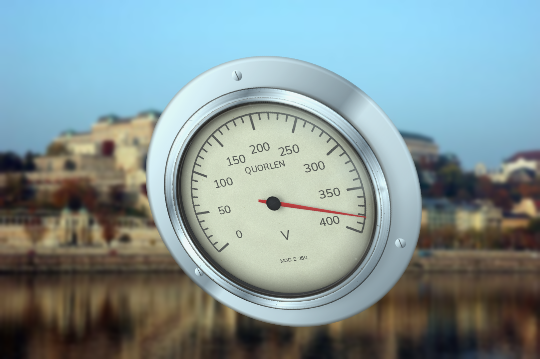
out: 380V
